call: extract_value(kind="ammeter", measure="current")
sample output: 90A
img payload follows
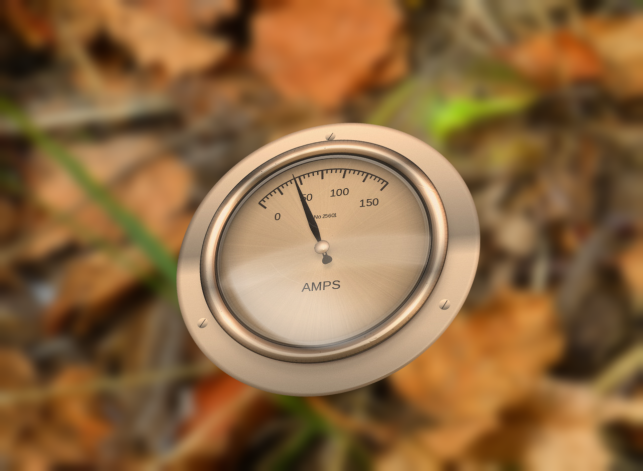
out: 45A
